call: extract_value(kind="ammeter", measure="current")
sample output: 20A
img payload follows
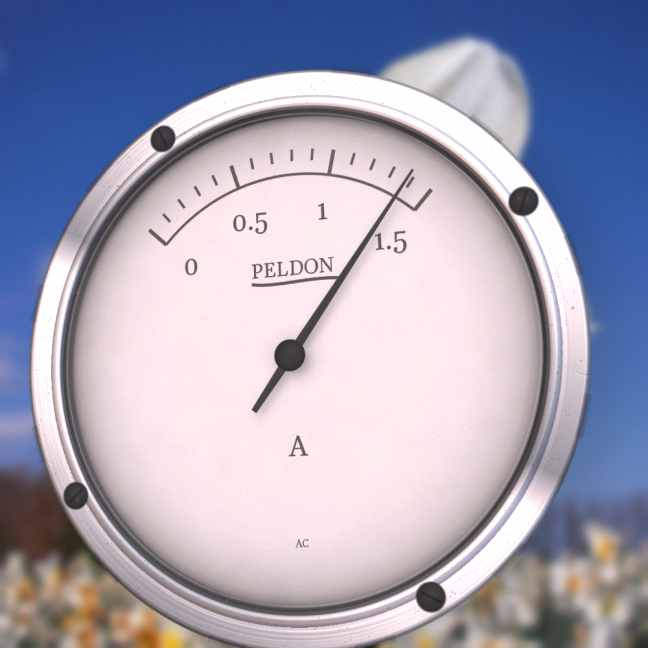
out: 1.4A
